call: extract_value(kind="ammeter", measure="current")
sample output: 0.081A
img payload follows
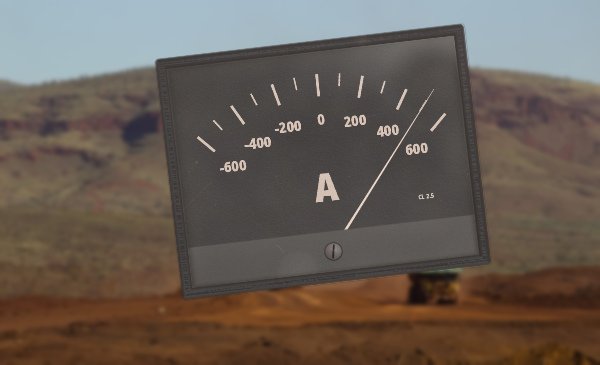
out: 500A
